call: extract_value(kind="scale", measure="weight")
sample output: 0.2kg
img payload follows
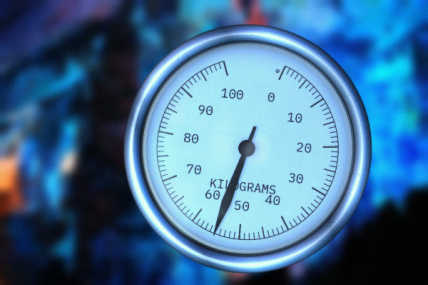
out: 55kg
